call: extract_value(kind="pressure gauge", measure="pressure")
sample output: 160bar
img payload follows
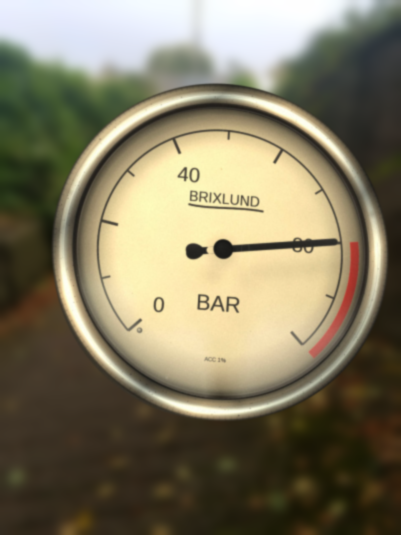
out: 80bar
